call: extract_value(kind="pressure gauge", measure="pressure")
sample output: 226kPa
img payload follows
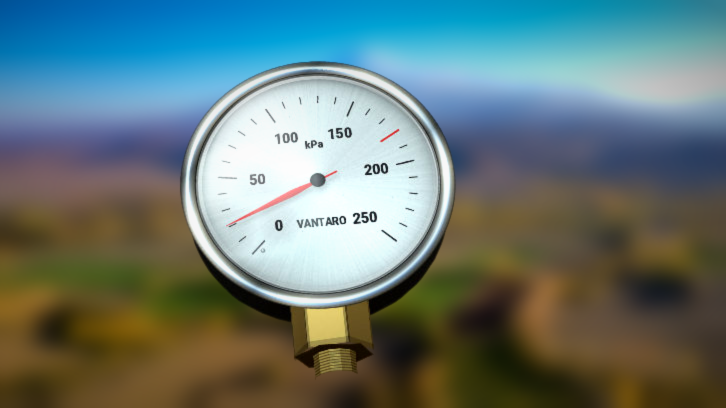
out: 20kPa
